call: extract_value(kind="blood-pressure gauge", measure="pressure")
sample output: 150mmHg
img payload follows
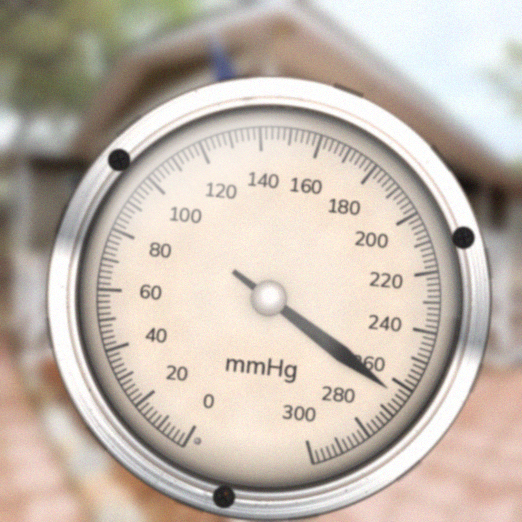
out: 264mmHg
